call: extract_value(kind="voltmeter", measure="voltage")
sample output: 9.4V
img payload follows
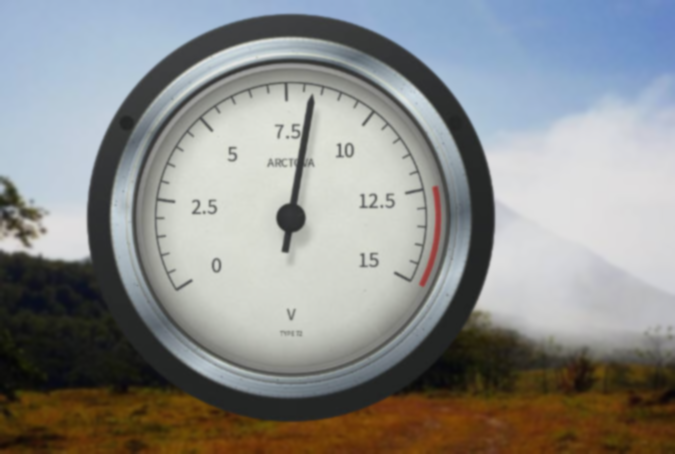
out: 8.25V
